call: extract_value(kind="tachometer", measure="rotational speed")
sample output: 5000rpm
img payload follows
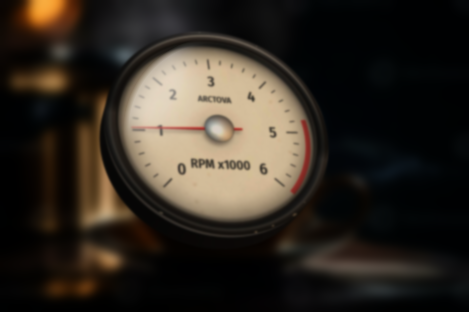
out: 1000rpm
